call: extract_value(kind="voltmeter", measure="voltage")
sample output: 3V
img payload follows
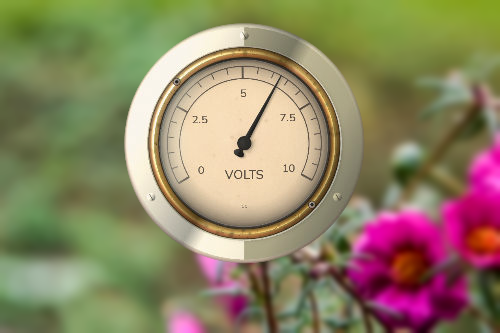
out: 6.25V
